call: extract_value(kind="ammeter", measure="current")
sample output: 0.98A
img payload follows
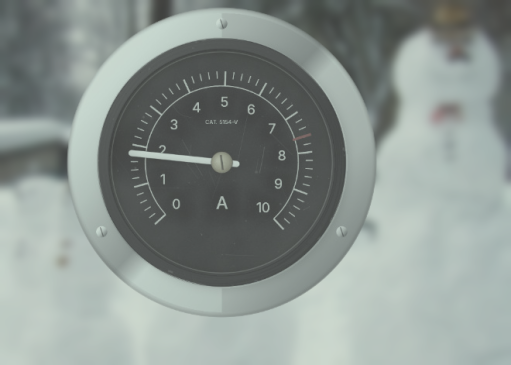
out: 1.8A
